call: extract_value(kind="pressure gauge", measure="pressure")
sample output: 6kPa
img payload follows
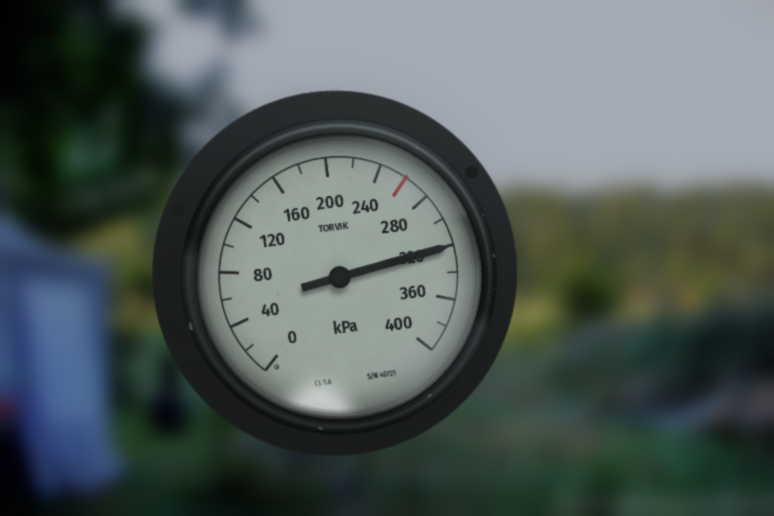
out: 320kPa
